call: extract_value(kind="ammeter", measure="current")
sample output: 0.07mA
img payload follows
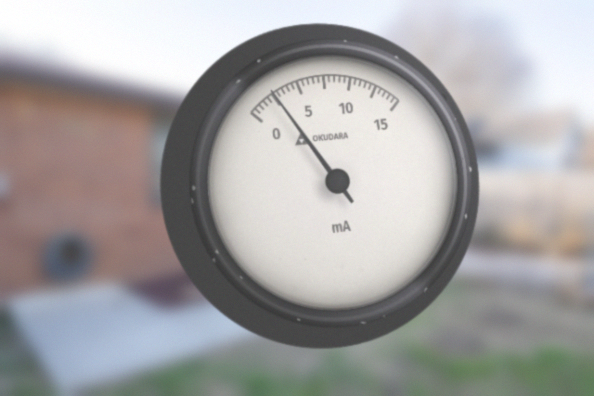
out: 2.5mA
